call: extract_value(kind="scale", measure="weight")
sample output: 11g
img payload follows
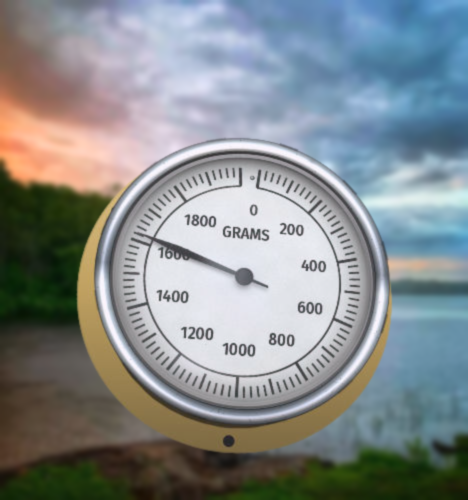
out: 1620g
